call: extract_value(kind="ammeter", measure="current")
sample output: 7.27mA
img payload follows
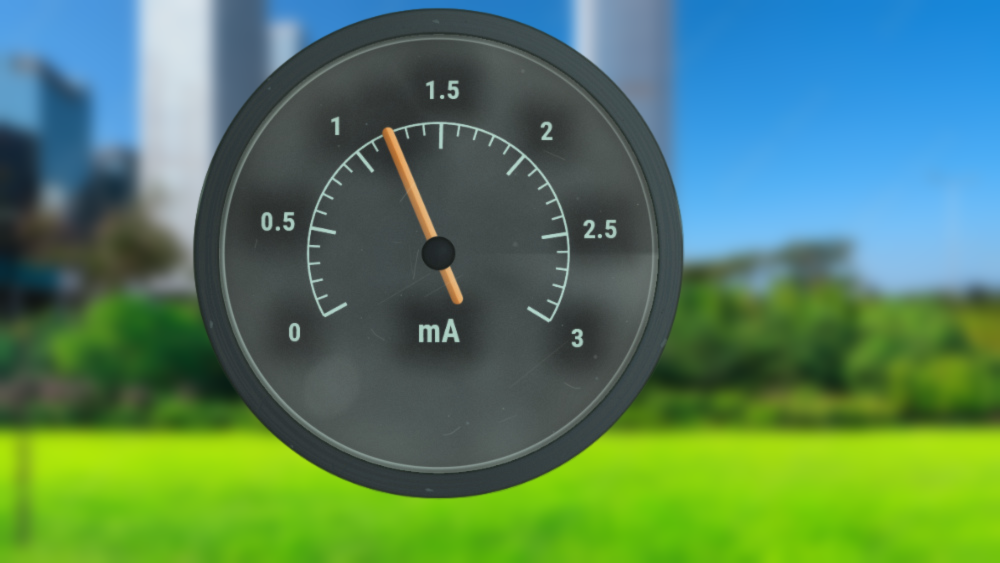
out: 1.2mA
